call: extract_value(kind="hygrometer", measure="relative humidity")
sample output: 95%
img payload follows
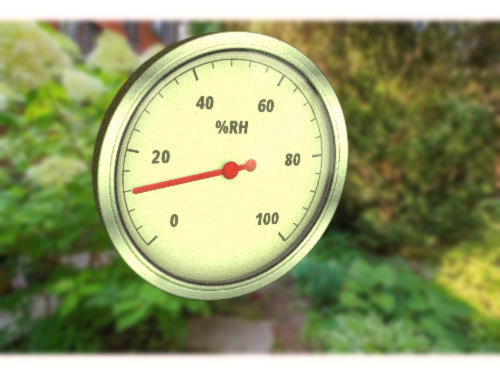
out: 12%
